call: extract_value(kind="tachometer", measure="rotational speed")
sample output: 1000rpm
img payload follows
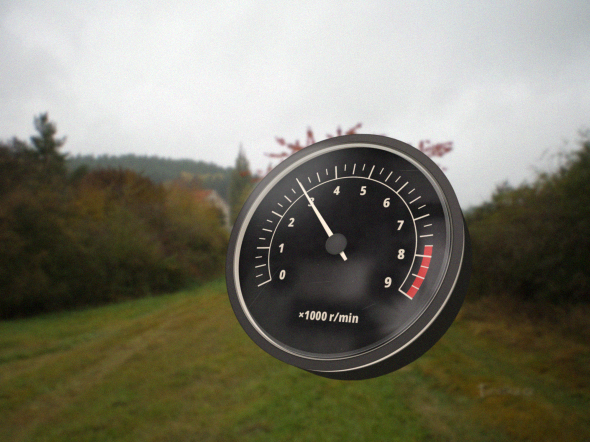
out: 3000rpm
